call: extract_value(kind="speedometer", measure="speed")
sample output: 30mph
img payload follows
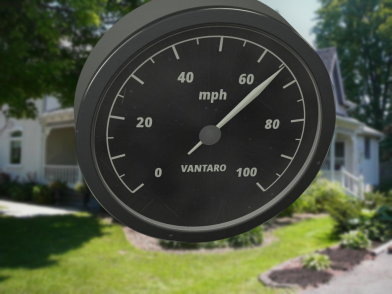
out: 65mph
